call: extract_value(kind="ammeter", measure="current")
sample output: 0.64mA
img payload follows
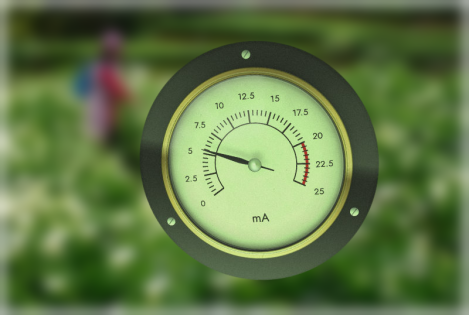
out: 5.5mA
